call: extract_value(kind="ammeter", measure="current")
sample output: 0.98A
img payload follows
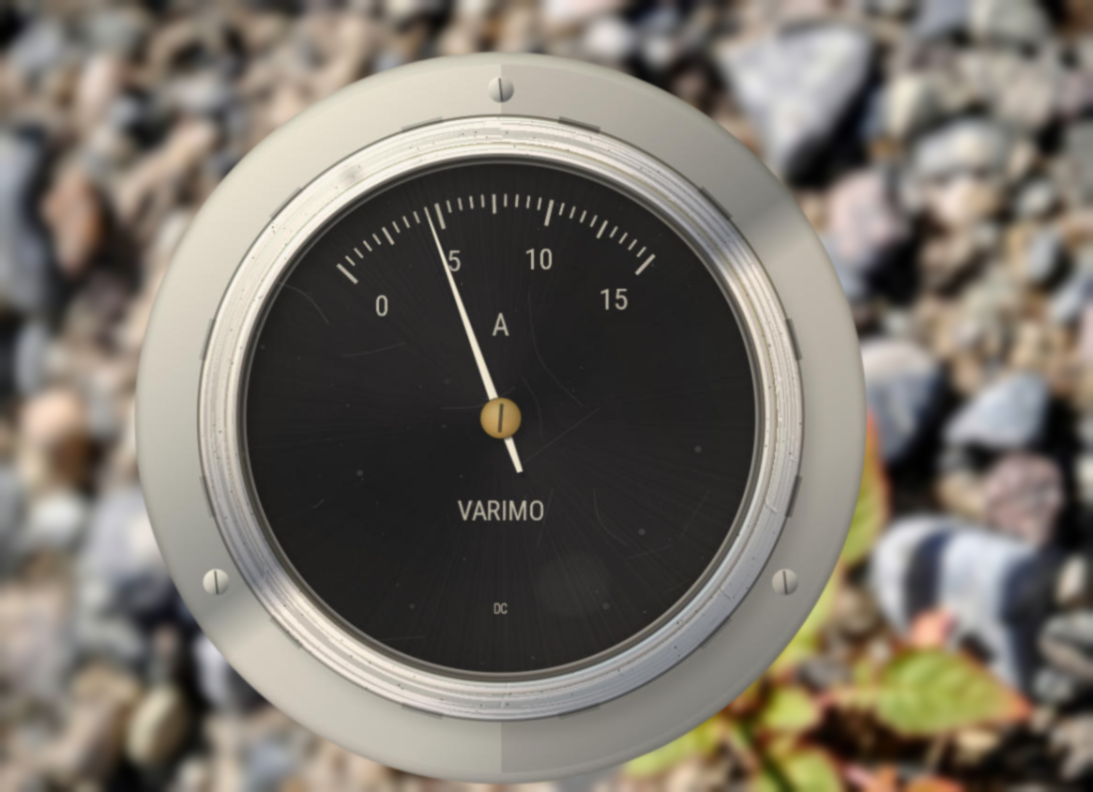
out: 4.5A
